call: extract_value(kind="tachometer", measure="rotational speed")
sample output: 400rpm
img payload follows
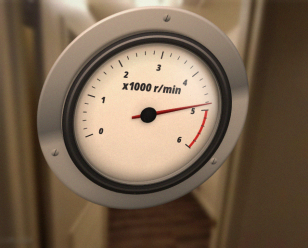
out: 4800rpm
